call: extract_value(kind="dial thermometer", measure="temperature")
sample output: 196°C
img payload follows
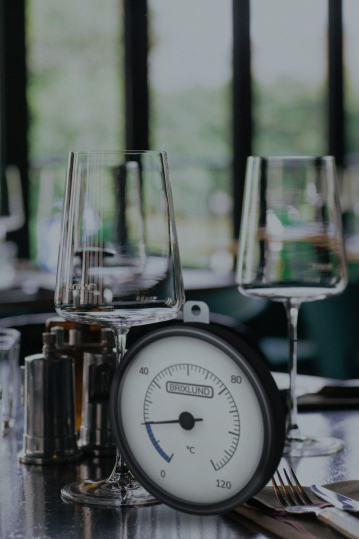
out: 20°C
